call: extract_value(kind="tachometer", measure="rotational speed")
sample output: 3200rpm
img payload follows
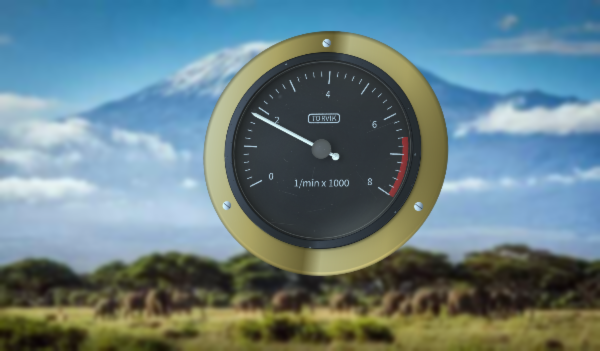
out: 1800rpm
